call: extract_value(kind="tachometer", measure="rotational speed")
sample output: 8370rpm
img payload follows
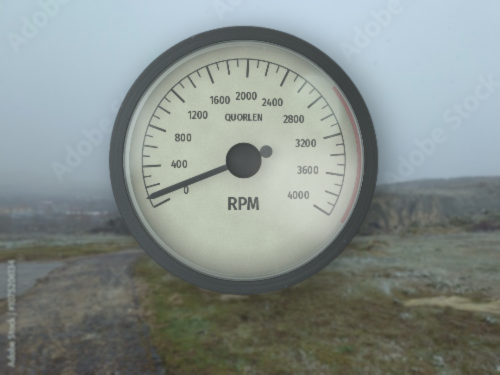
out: 100rpm
